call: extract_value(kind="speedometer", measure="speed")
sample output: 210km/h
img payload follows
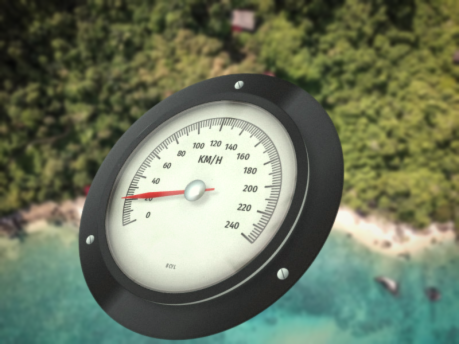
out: 20km/h
